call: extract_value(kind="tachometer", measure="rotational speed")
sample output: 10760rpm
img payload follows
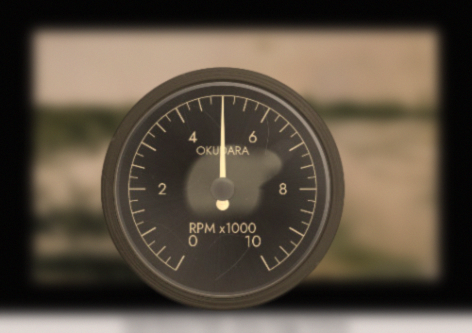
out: 5000rpm
